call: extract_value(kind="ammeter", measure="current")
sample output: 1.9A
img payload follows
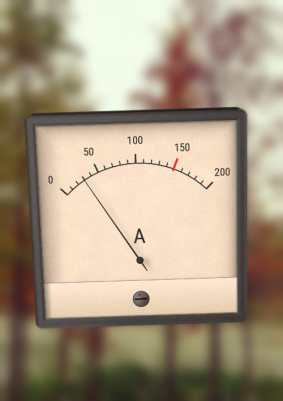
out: 30A
